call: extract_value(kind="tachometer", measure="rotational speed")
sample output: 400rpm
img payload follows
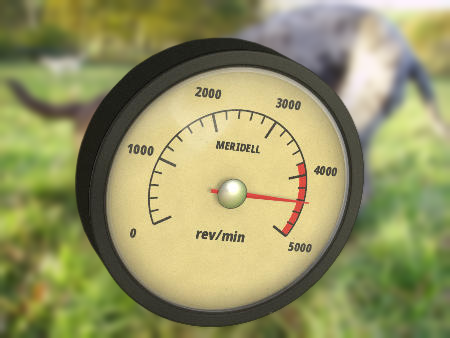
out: 4400rpm
